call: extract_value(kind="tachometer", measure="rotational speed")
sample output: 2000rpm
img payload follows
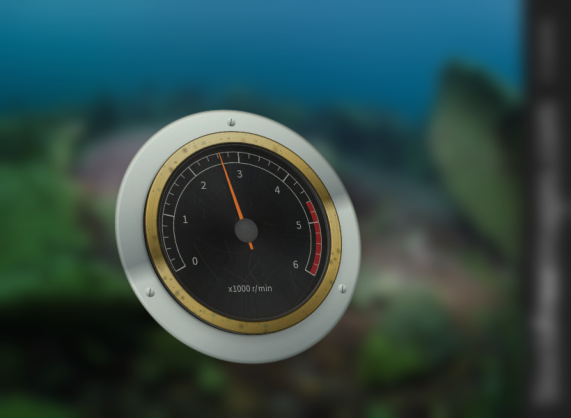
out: 2600rpm
